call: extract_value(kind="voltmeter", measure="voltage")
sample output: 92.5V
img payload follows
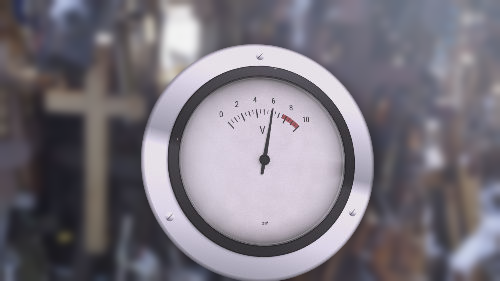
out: 6V
